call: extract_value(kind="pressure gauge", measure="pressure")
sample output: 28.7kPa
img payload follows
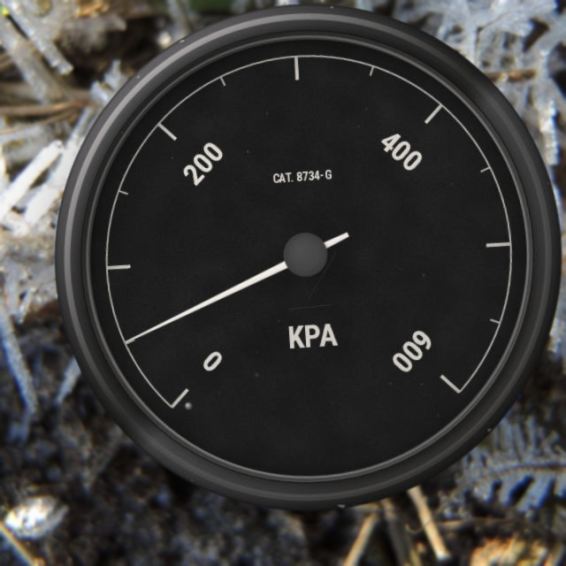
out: 50kPa
